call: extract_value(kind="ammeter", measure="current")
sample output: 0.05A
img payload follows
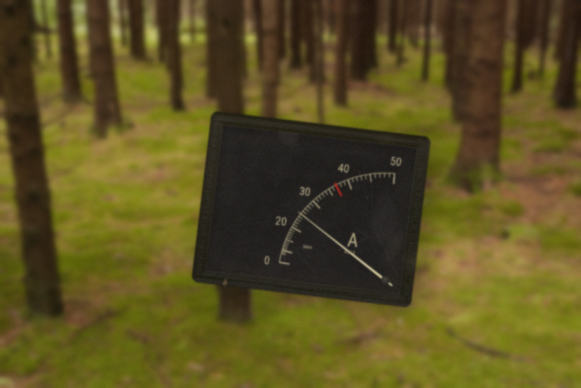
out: 25A
